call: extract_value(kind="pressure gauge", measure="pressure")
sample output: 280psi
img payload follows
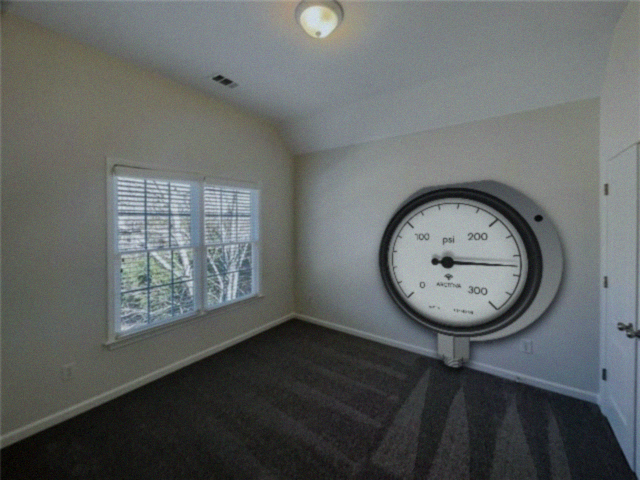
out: 250psi
